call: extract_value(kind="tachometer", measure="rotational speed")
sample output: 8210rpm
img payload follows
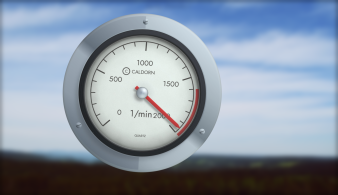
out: 1950rpm
